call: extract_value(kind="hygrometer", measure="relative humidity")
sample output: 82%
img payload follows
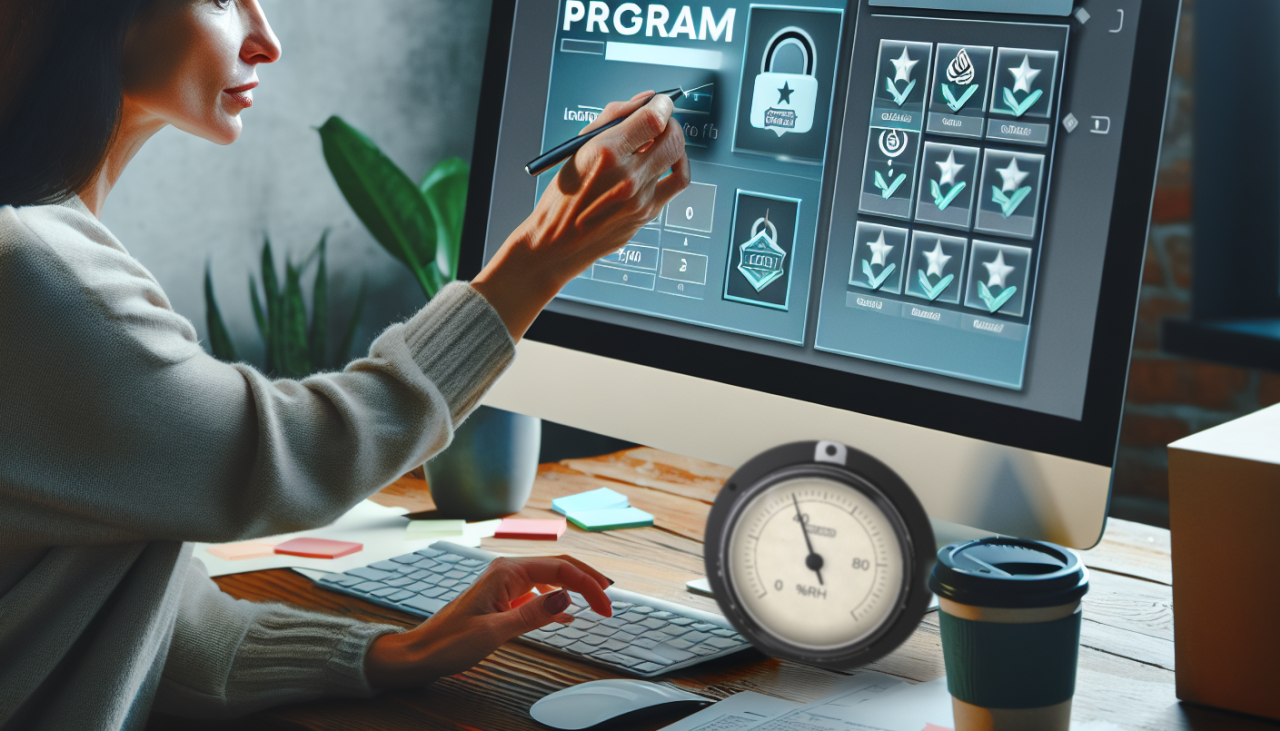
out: 40%
